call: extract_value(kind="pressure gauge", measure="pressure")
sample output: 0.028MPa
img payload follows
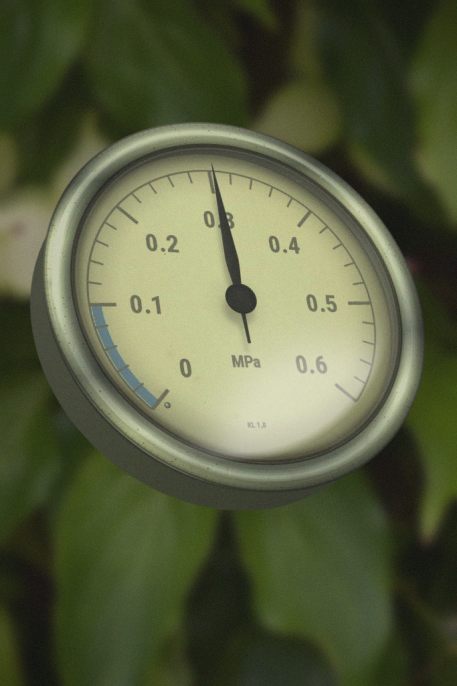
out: 0.3MPa
